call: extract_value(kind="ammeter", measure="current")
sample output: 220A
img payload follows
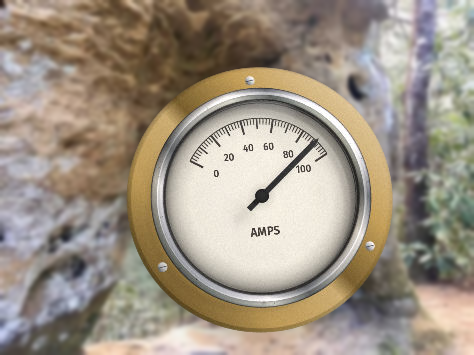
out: 90A
